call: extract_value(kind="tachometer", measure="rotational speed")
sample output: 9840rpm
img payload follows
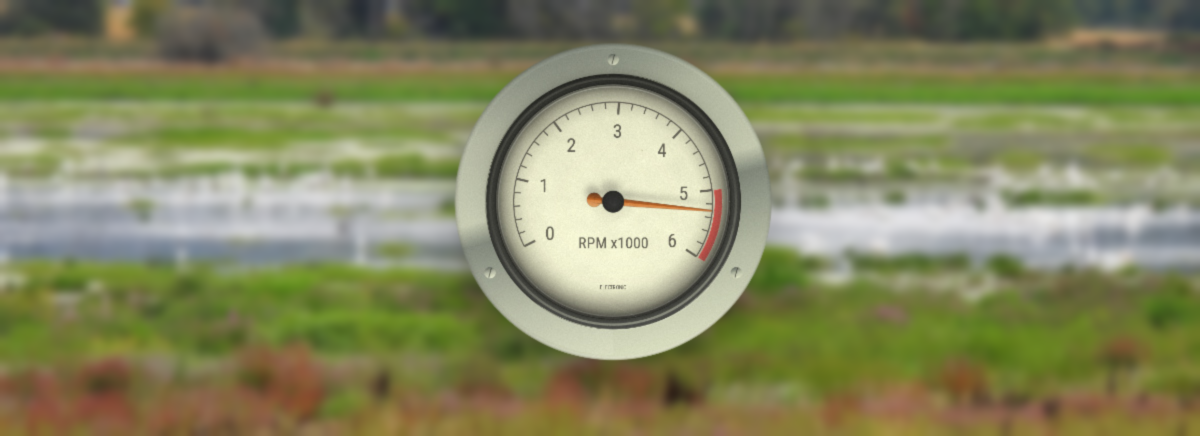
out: 5300rpm
